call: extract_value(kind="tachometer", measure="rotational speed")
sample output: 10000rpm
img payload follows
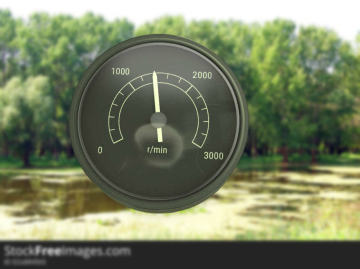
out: 1400rpm
